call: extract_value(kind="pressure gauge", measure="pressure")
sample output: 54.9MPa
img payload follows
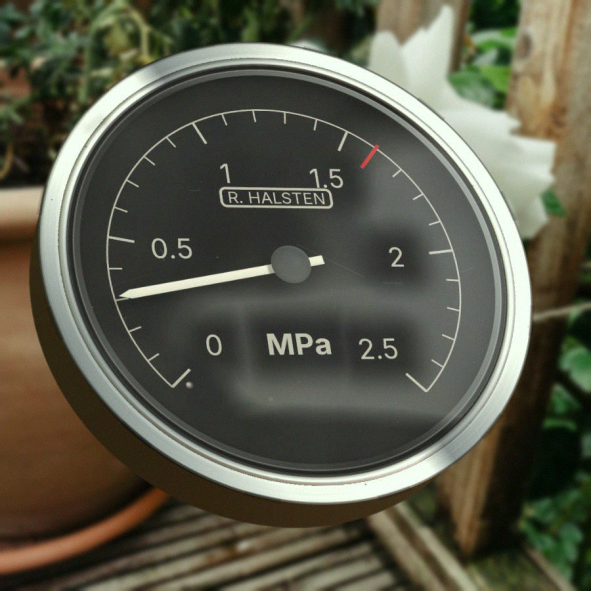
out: 0.3MPa
